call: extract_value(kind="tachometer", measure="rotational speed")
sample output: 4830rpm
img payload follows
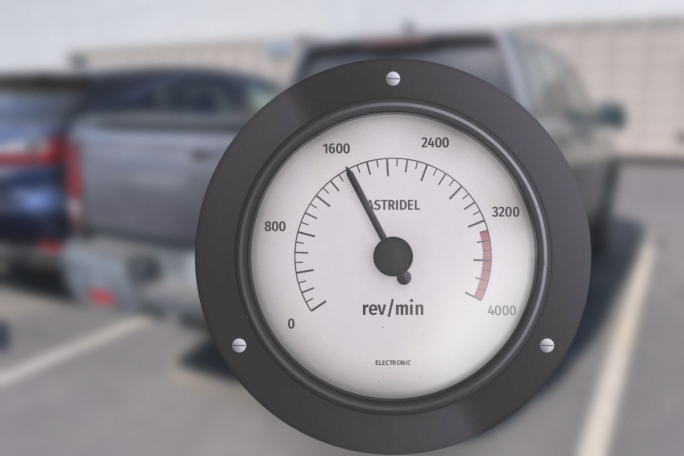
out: 1600rpm
